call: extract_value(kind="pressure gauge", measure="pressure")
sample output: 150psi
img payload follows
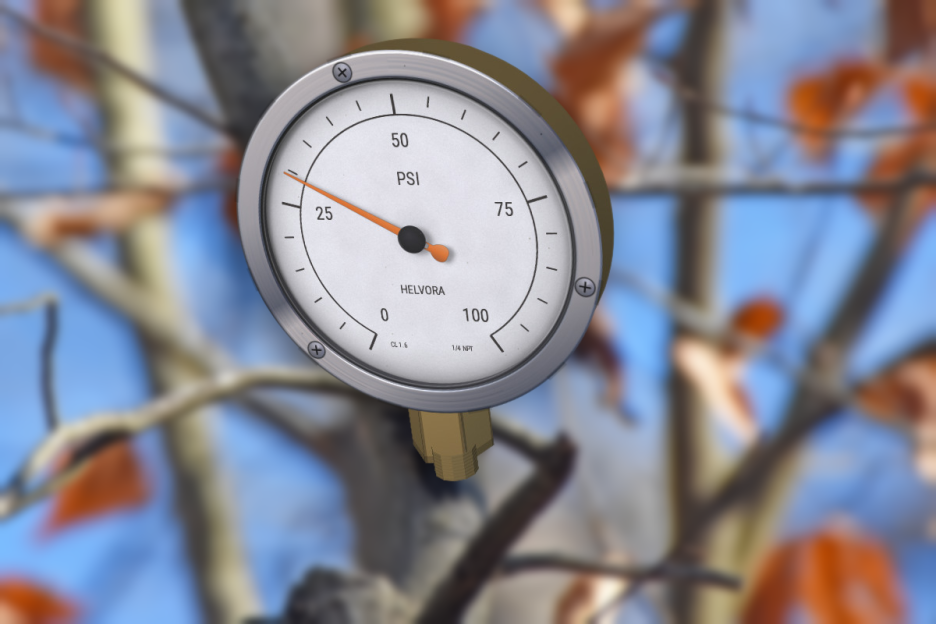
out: 30psi
